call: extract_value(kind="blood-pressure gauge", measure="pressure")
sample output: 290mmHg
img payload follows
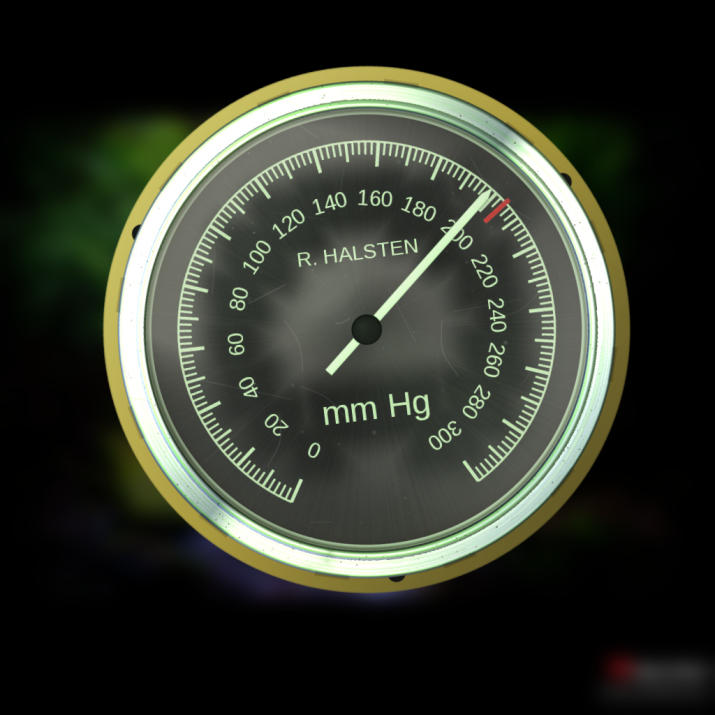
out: 198mmHg
